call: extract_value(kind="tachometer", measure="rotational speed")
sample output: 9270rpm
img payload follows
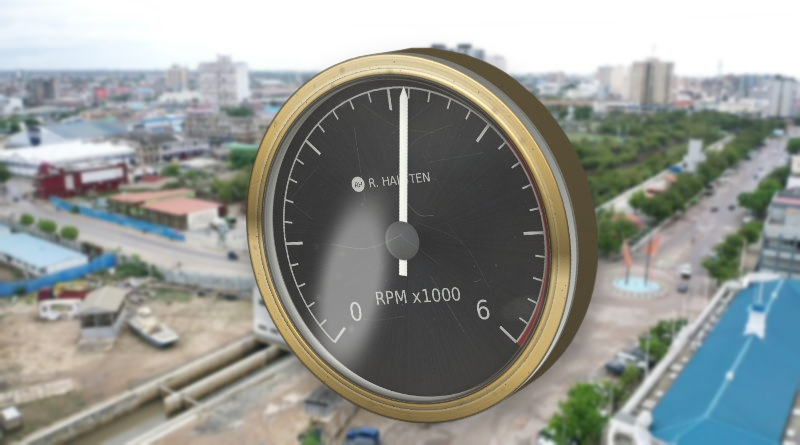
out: 3200rpm
